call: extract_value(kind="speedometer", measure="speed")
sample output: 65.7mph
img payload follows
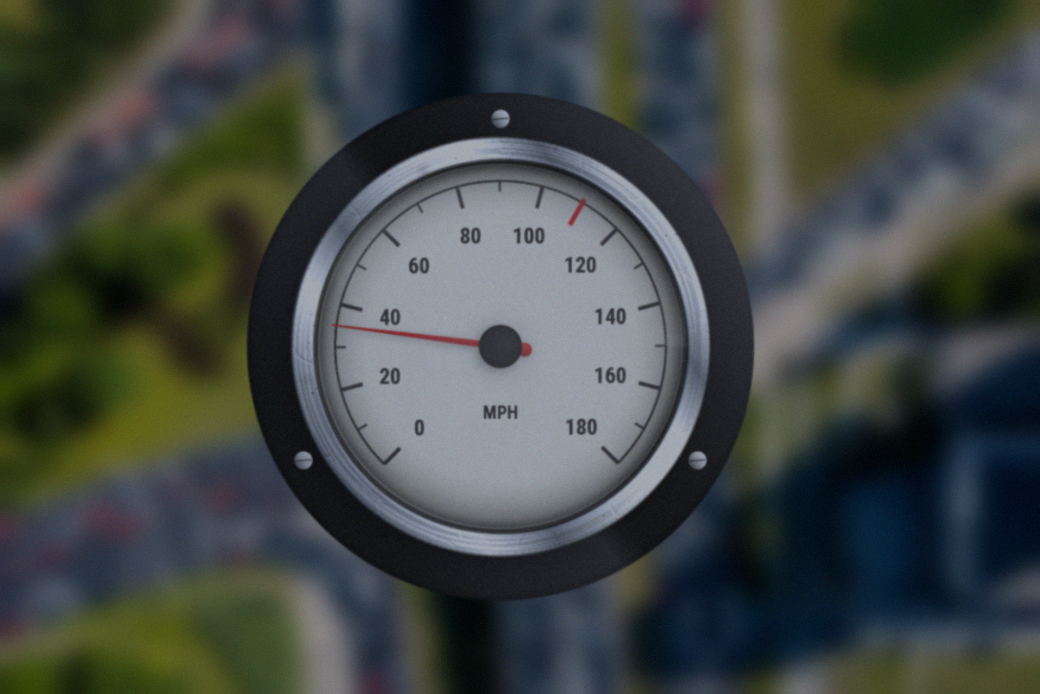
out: 35mph
